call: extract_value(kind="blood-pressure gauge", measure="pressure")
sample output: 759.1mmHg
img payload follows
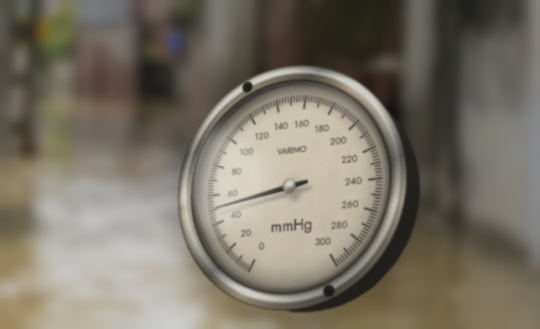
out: 50mmHg
